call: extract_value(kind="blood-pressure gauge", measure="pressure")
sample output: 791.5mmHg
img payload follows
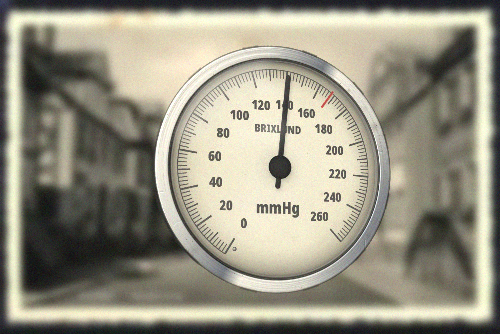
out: 140mmHg
